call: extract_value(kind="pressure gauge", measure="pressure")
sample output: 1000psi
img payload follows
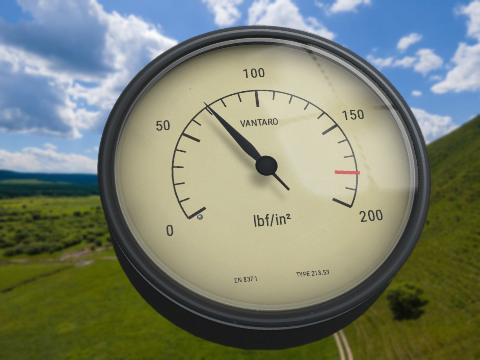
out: 70psi
